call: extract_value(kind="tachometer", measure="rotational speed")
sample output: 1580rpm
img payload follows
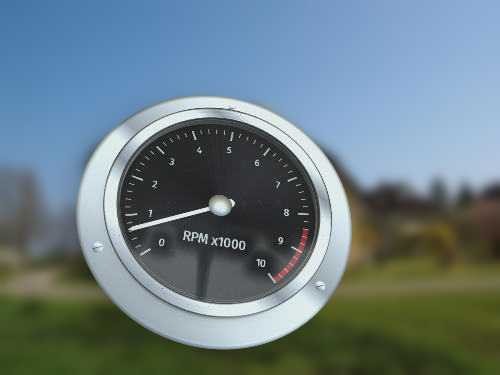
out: 600rpm
